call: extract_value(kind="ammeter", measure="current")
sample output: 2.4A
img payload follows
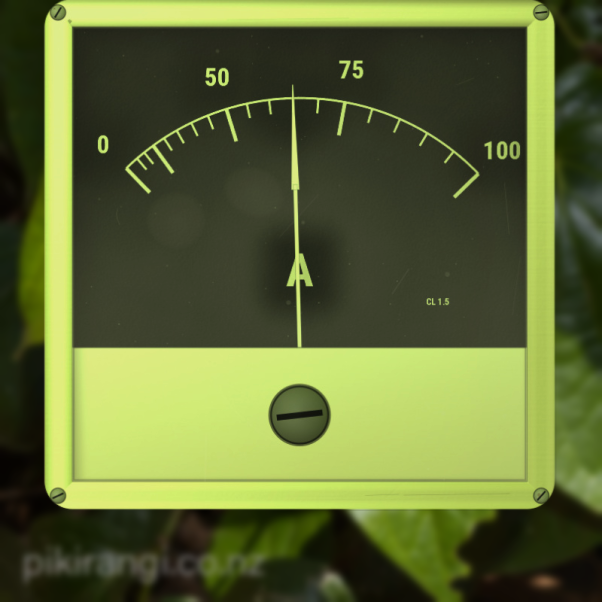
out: 65A
